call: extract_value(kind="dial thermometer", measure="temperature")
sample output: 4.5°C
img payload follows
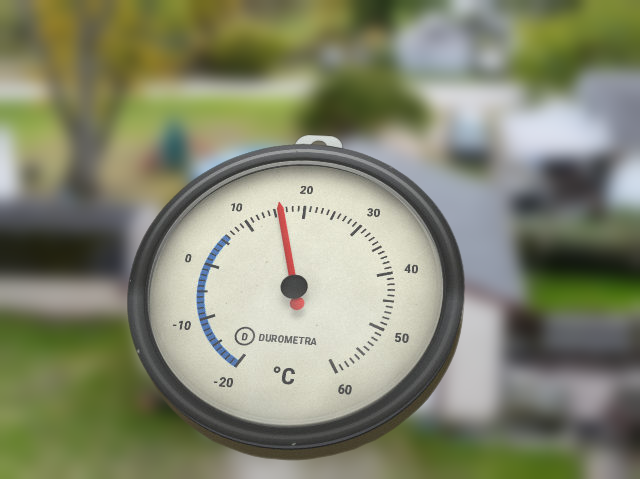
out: 16°C
